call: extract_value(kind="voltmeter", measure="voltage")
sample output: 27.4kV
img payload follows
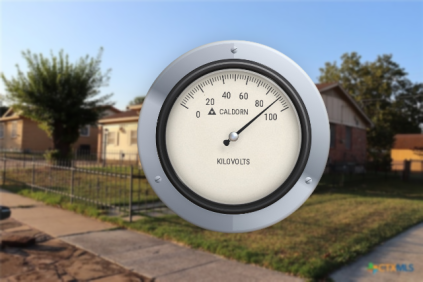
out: 90kV
